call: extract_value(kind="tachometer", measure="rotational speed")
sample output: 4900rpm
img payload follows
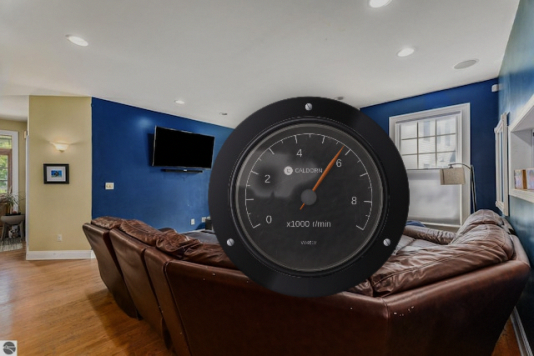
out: 5750rpm
